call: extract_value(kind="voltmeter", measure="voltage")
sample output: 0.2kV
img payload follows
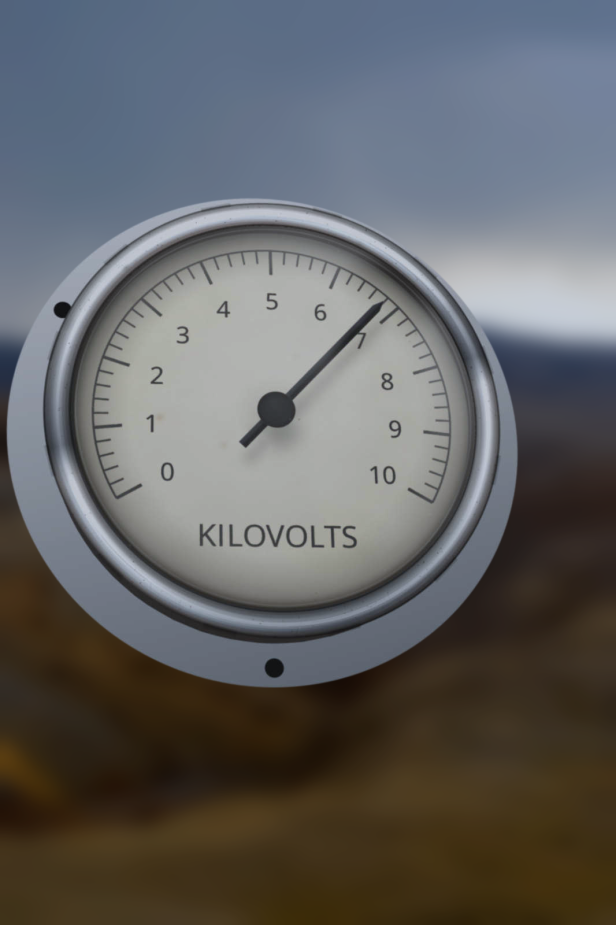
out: 6.8kV
